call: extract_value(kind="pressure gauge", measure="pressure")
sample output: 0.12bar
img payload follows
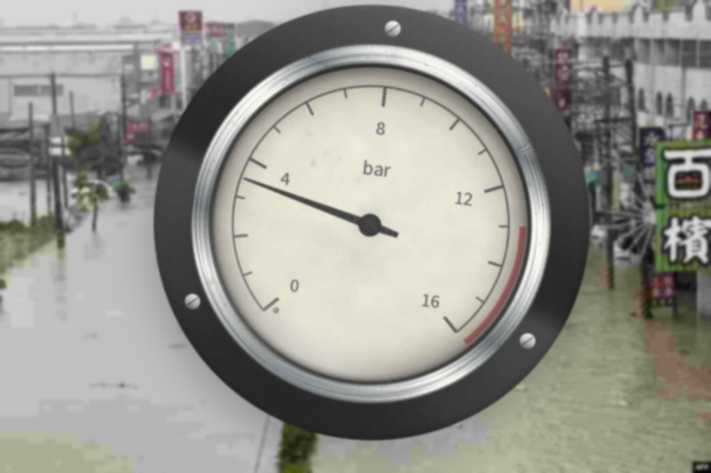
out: 3.5bar
